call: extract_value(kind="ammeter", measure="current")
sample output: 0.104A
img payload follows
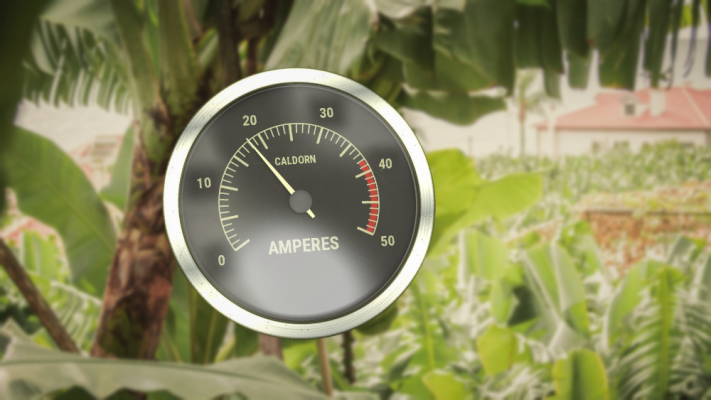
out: 18A
